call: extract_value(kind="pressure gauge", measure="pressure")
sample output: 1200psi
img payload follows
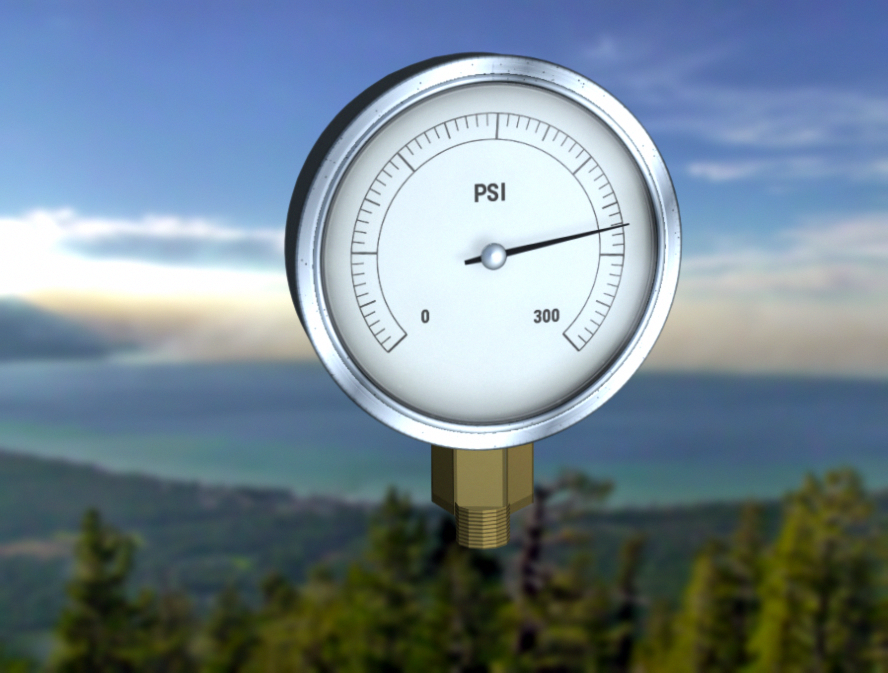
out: 235psi
